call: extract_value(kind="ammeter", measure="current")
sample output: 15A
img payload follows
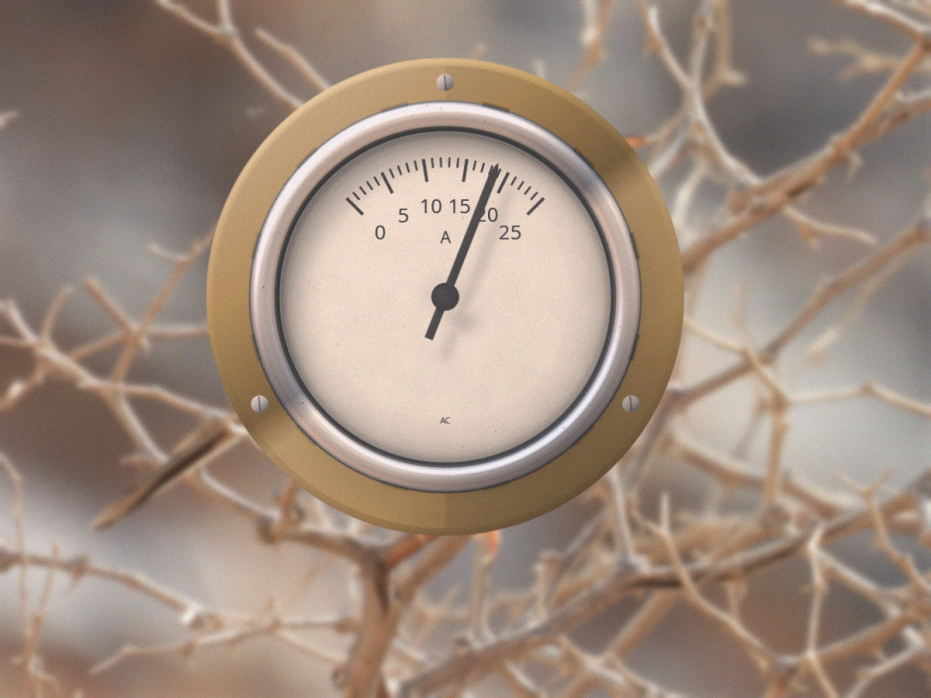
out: 18.5A
